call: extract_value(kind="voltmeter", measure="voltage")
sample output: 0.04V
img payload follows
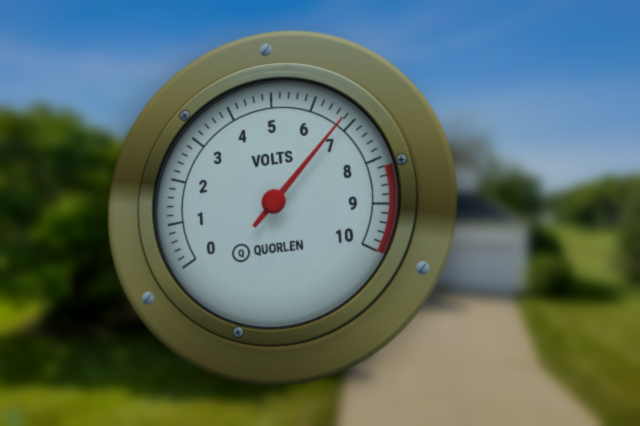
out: 6.8V
